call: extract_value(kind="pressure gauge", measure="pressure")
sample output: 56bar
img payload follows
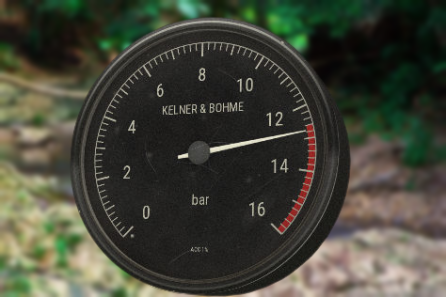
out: 12.8bar
